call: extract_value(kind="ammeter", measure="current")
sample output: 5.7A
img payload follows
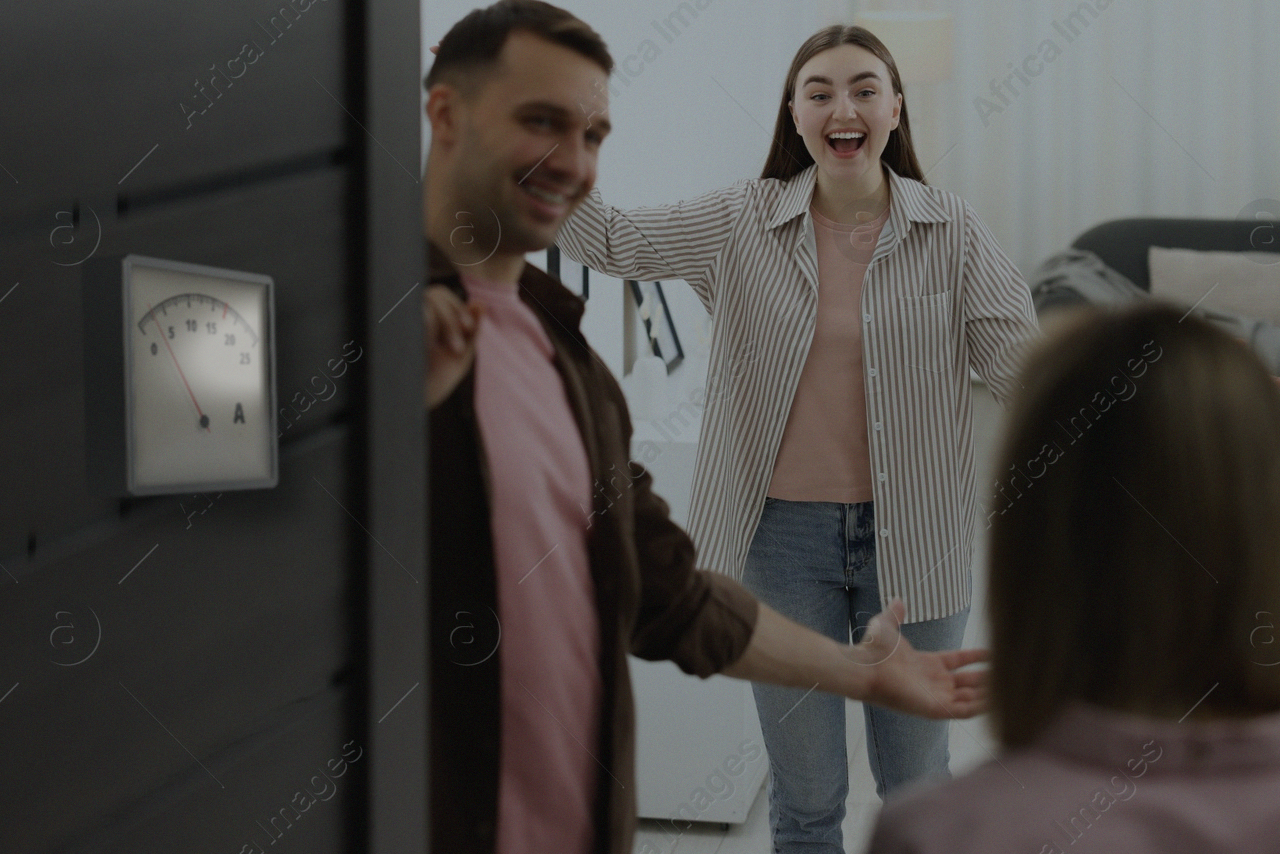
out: 2.5A
